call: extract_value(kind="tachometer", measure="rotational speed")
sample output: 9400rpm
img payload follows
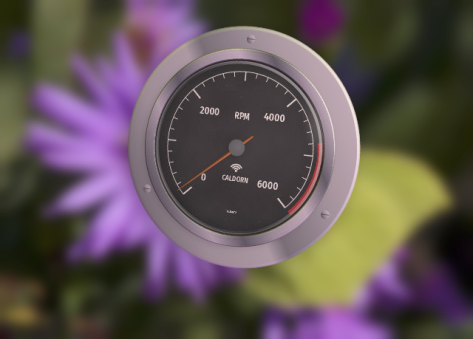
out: 100rpm
